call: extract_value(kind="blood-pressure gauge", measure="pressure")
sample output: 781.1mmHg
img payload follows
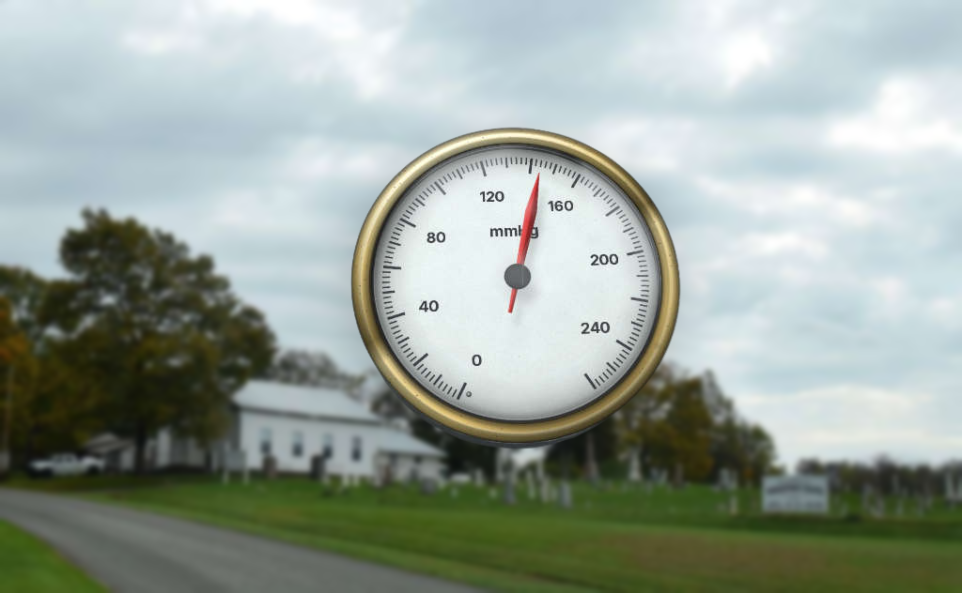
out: 144mmHg
